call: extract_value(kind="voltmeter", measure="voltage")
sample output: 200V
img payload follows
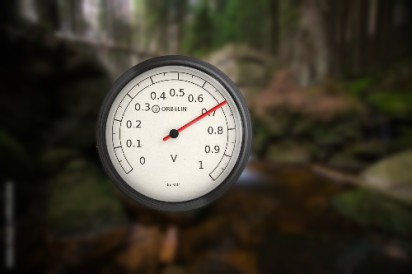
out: 0.7V
